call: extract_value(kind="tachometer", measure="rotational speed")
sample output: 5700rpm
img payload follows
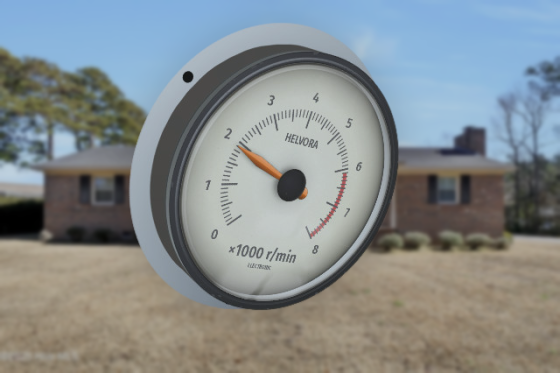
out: 1900rpm
